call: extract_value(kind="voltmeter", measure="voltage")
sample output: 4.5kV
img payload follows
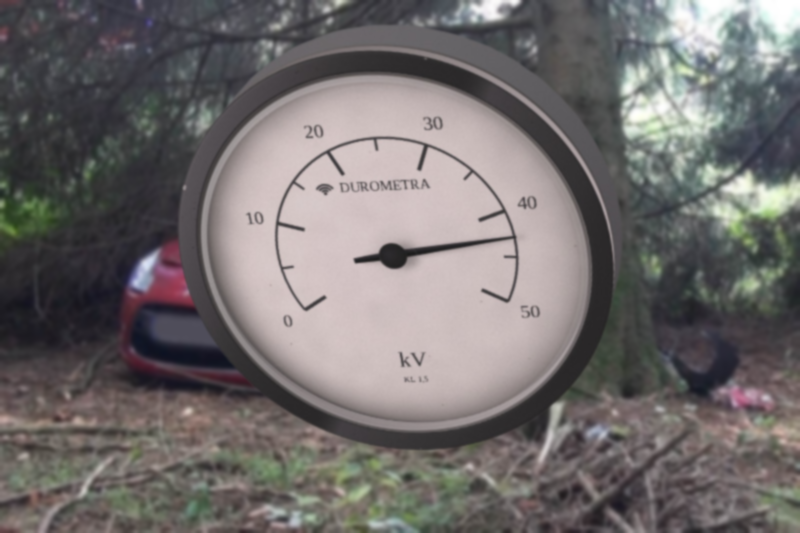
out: 42.5kV
